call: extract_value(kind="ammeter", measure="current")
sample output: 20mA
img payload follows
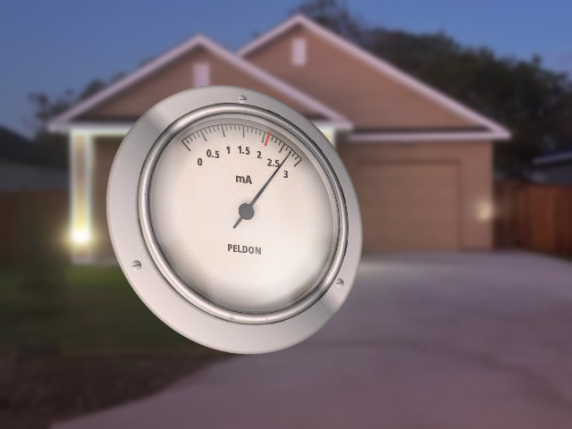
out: 2.7mA
